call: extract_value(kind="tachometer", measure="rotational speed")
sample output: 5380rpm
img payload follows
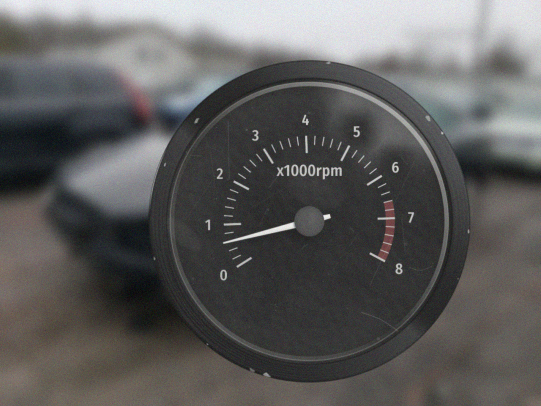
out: 600rpm
